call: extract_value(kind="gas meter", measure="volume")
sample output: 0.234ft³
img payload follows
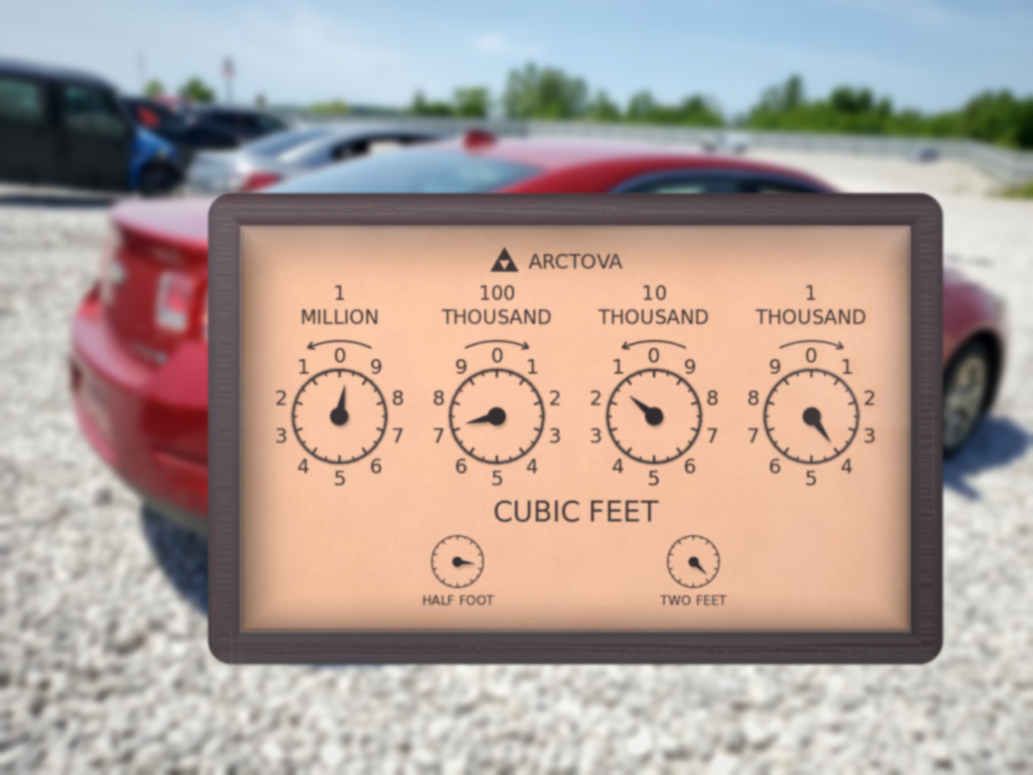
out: 971400ft³
